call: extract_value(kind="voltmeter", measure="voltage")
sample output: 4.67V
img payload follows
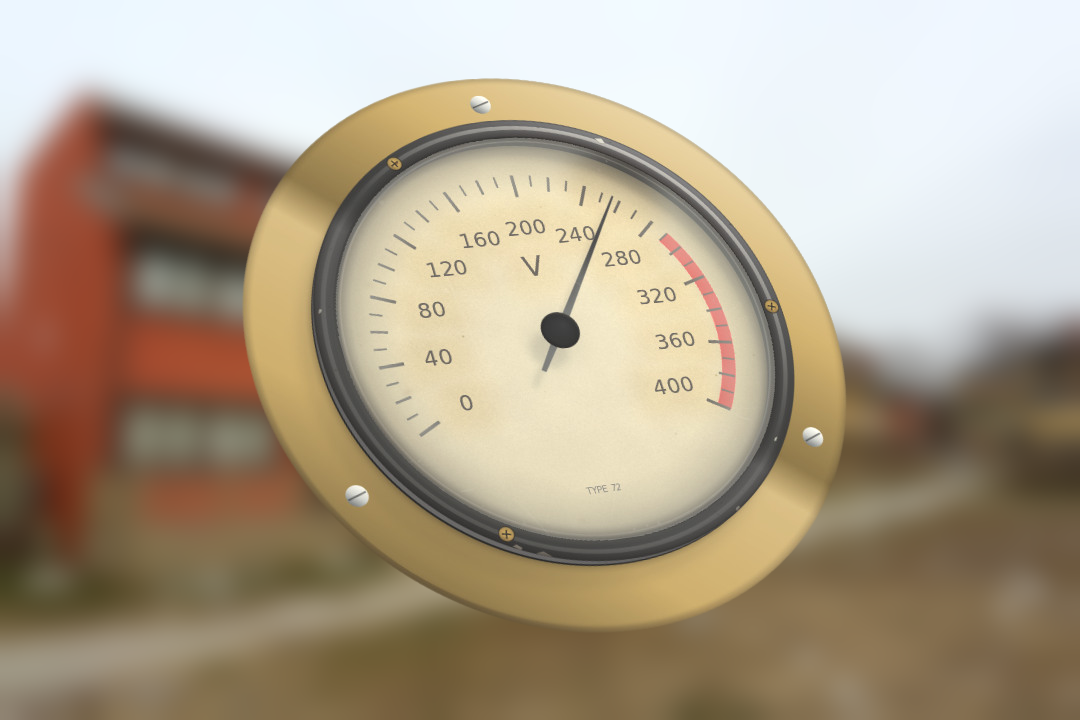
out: 255V
